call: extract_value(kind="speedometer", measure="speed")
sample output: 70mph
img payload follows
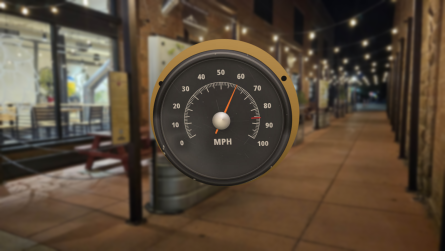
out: 60mph
